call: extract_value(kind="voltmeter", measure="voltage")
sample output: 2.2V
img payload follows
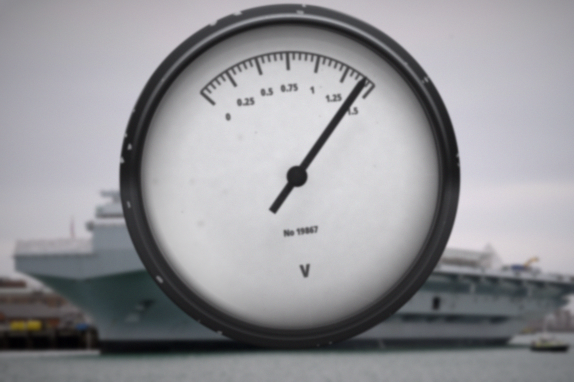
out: 1.4V
